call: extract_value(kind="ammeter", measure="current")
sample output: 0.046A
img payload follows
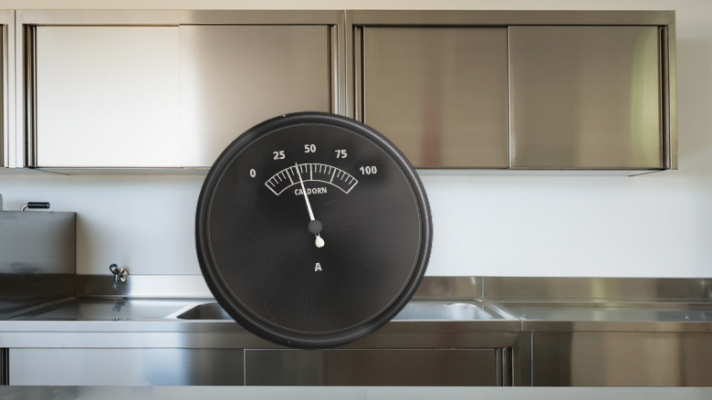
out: 35A
